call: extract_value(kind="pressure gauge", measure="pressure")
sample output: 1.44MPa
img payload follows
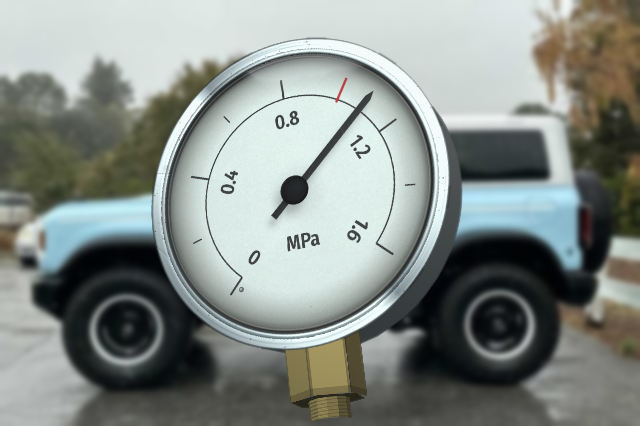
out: 1.1MPa
